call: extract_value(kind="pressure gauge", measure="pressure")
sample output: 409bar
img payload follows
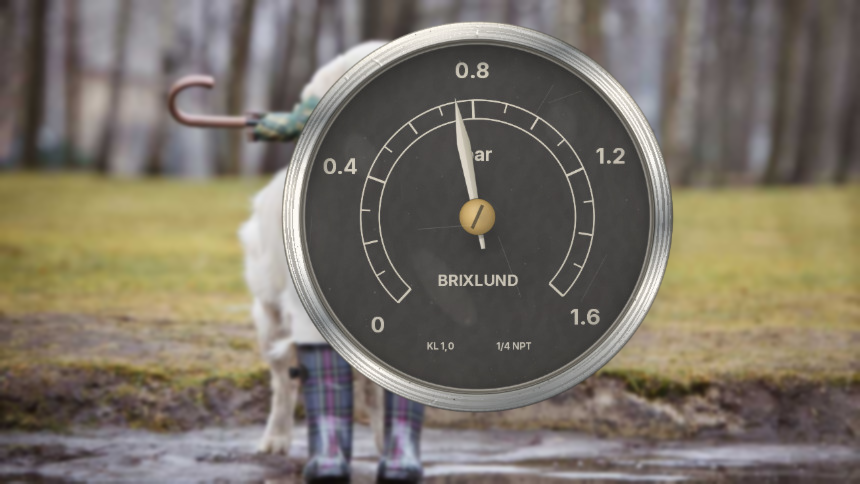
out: 0.75bar
